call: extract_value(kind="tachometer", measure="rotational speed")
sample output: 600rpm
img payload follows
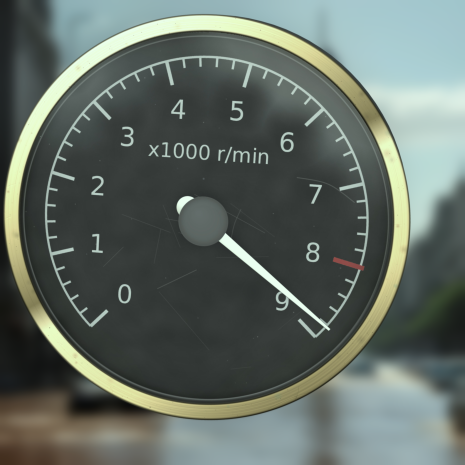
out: 8800rpm
